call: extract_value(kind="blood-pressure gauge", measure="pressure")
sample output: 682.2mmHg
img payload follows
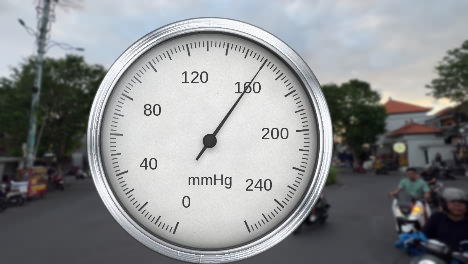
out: 160mmHg
